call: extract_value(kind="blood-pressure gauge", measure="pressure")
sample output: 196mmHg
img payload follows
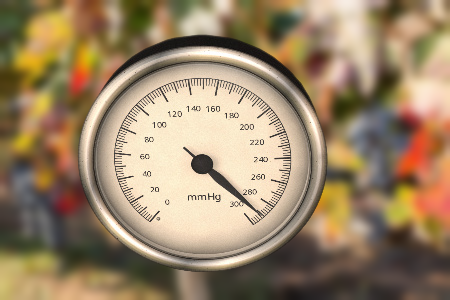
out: 290mmHg
